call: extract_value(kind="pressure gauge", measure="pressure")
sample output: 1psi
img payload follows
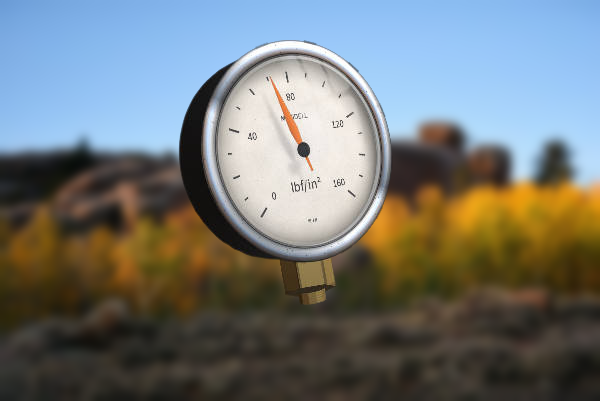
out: 70psi
